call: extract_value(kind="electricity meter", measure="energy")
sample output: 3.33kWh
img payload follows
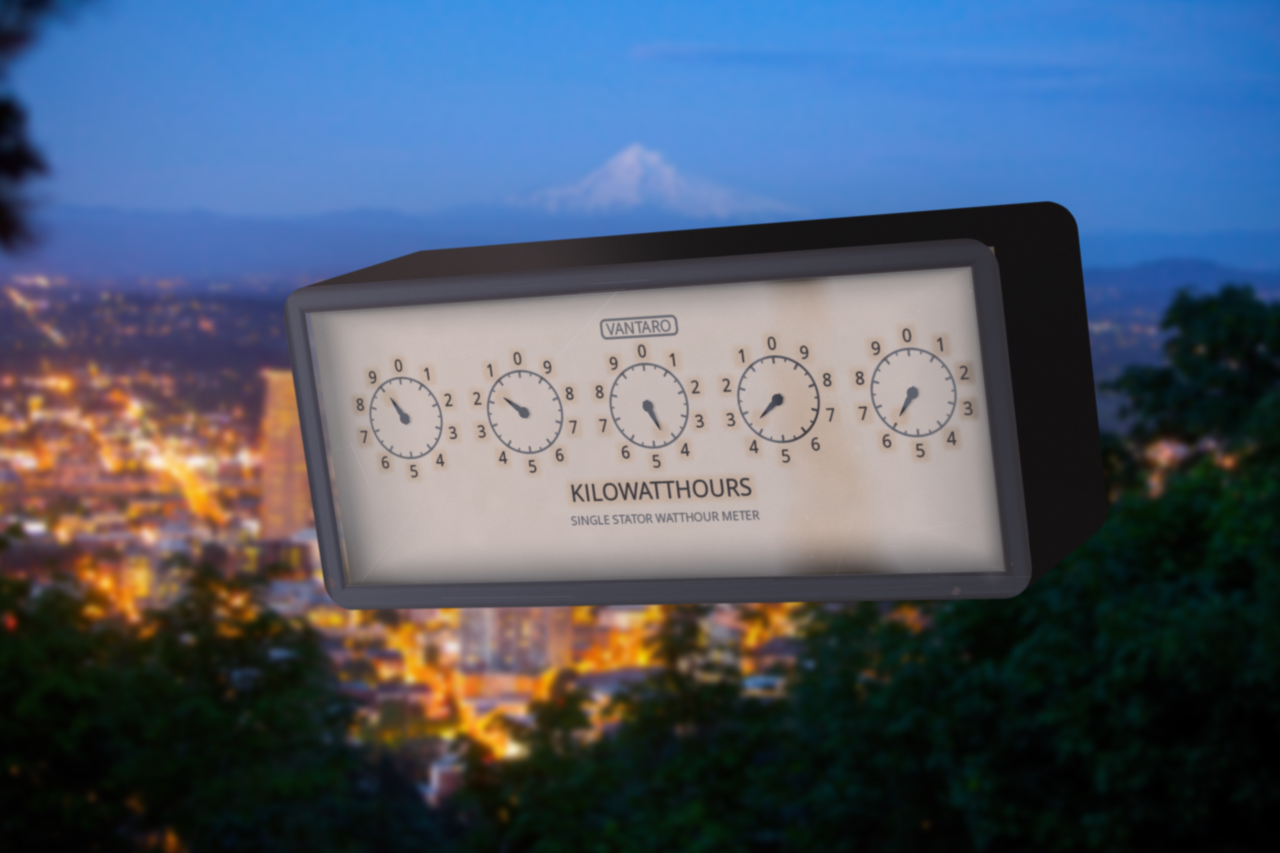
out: 91436kWh
